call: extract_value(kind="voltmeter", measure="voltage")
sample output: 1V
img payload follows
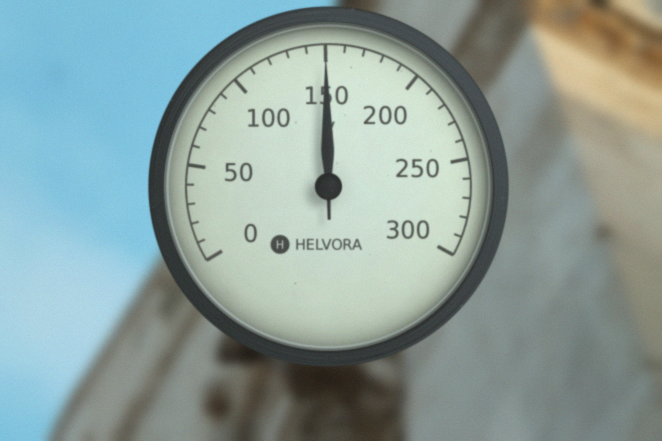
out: 150V
